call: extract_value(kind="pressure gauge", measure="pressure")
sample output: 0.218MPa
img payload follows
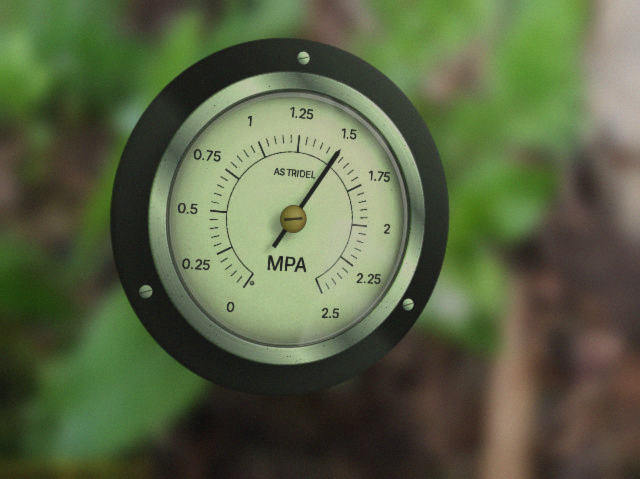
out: 1.5MPa
